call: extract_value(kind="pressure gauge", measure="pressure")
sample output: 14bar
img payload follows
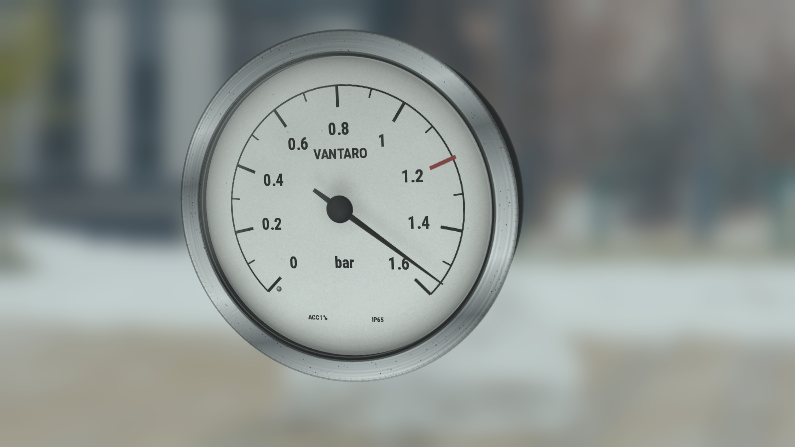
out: 1.55bar
